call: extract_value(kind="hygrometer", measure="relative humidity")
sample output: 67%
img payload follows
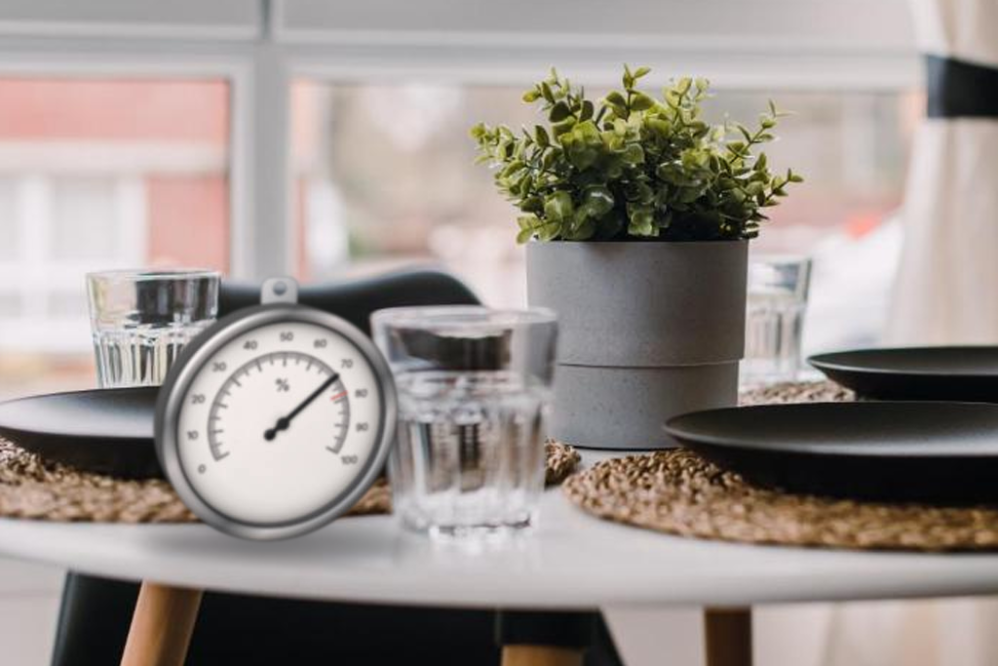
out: 70%
